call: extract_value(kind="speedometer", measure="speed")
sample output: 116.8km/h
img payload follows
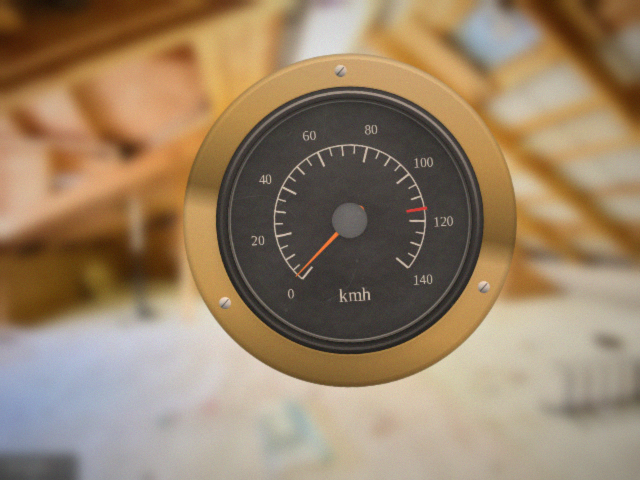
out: 2.5km/h
